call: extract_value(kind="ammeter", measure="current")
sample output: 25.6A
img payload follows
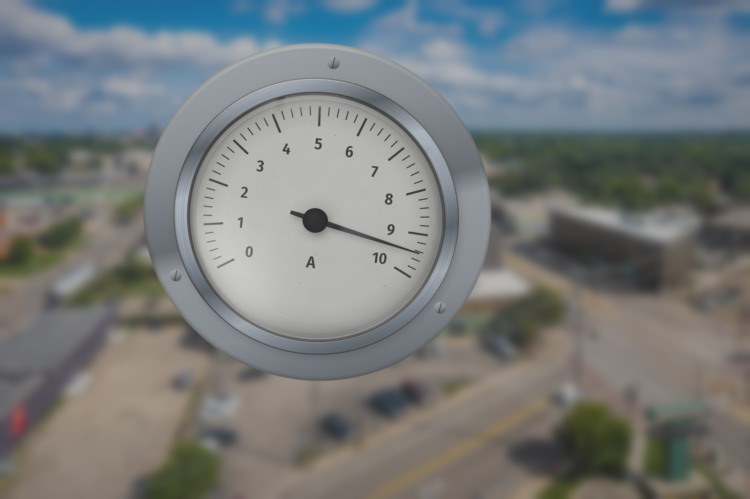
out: 9.4A
